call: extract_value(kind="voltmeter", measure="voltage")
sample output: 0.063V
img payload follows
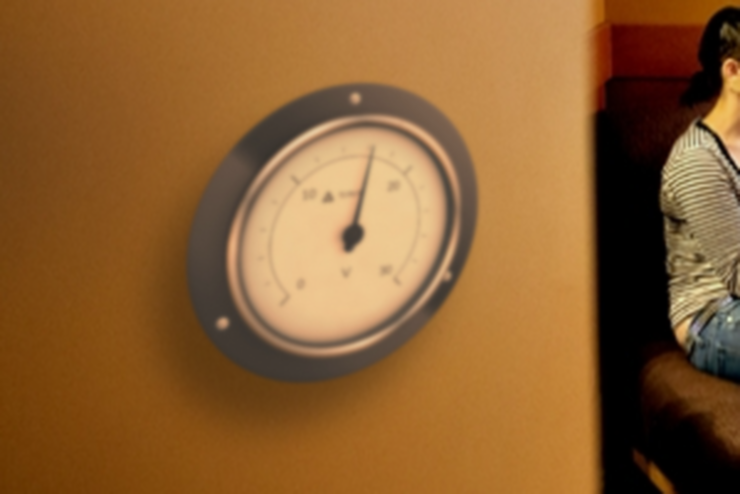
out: 16V
